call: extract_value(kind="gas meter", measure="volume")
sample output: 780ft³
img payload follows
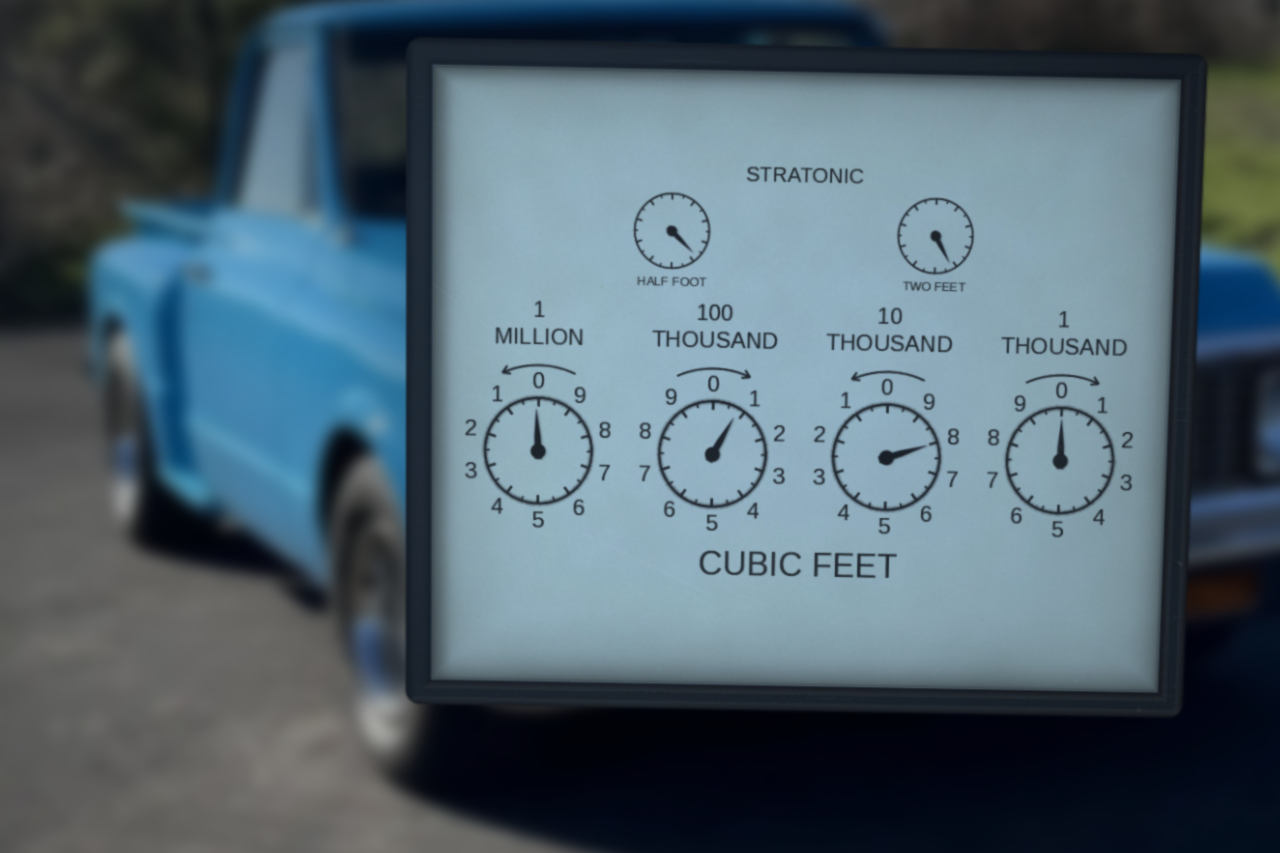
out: 8000ft³
